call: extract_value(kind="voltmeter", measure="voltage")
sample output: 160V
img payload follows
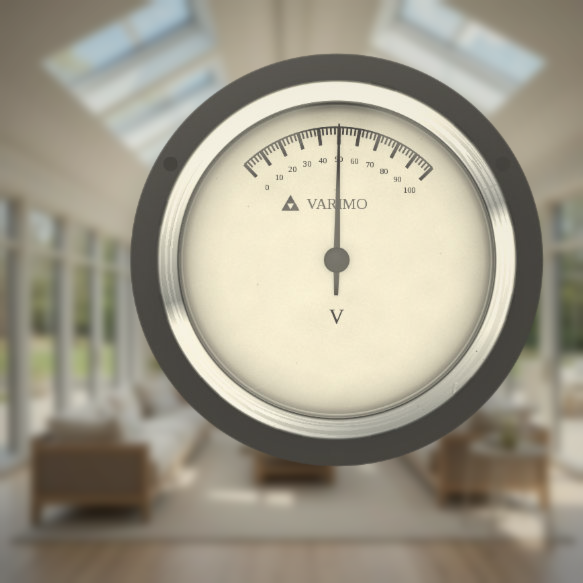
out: 50V
